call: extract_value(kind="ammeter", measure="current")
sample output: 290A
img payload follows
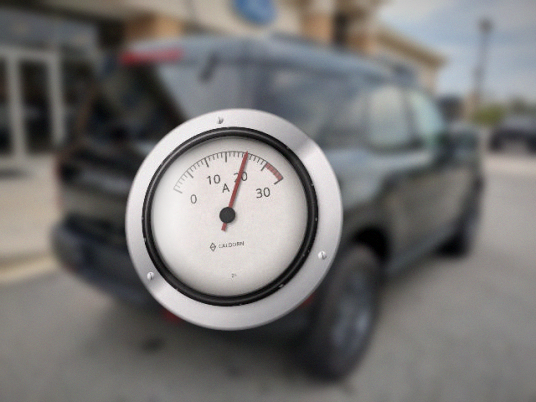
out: 20A
